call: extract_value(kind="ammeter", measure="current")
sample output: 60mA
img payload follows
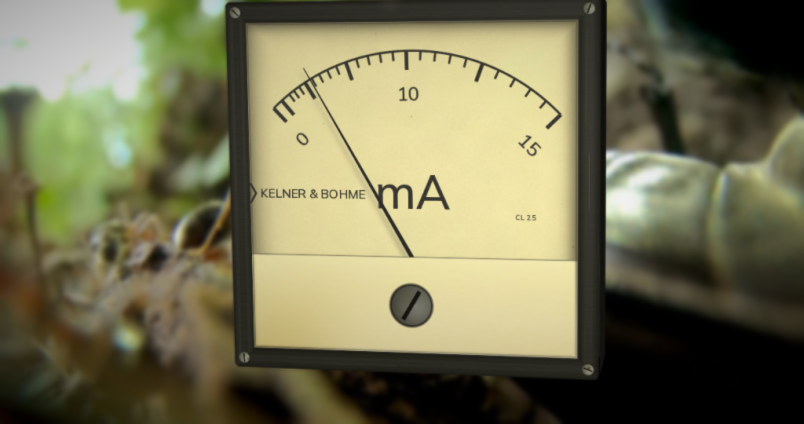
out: 5.5mA
